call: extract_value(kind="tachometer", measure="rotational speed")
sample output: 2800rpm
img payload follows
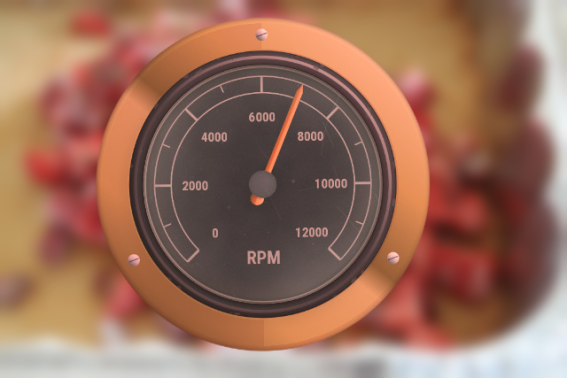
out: 7000rpm
